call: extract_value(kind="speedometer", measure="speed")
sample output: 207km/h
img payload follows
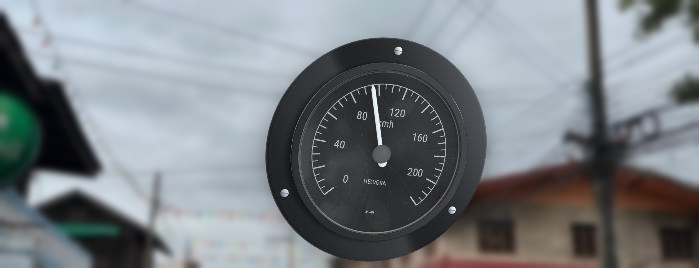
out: 95km/h
